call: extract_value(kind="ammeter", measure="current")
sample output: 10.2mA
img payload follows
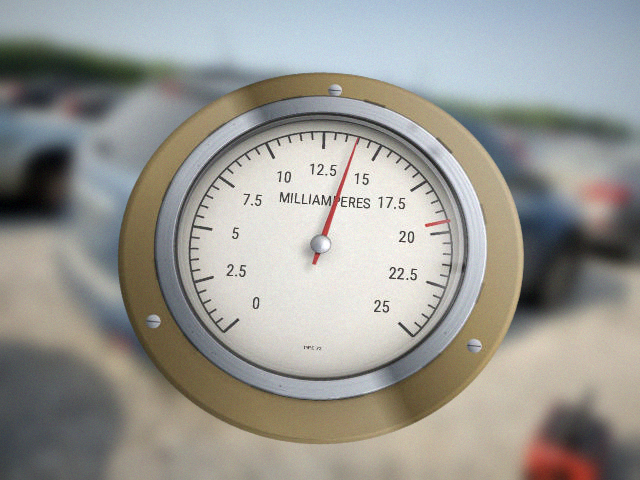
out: 14mA
